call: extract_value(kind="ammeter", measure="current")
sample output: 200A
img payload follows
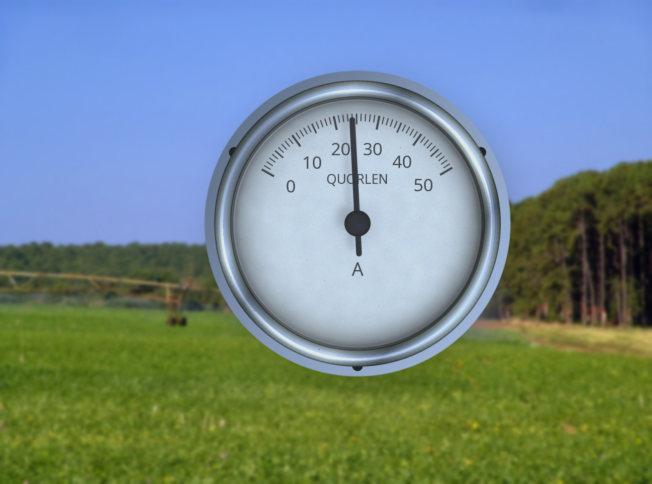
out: 24A
